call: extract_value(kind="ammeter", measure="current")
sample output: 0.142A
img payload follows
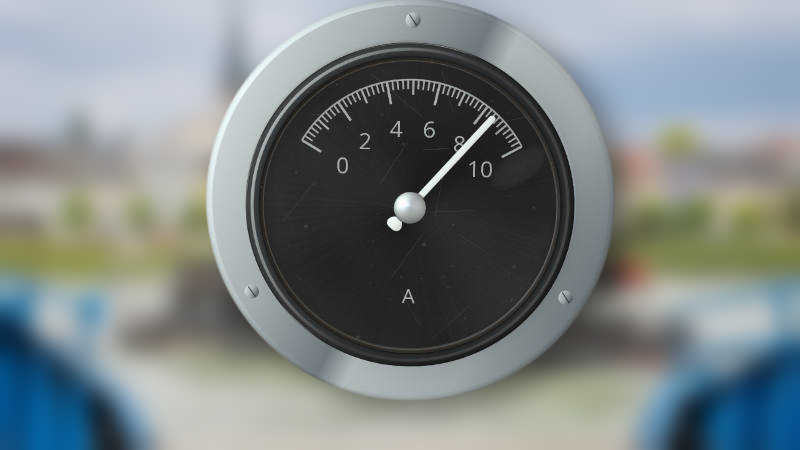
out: 8.4A
